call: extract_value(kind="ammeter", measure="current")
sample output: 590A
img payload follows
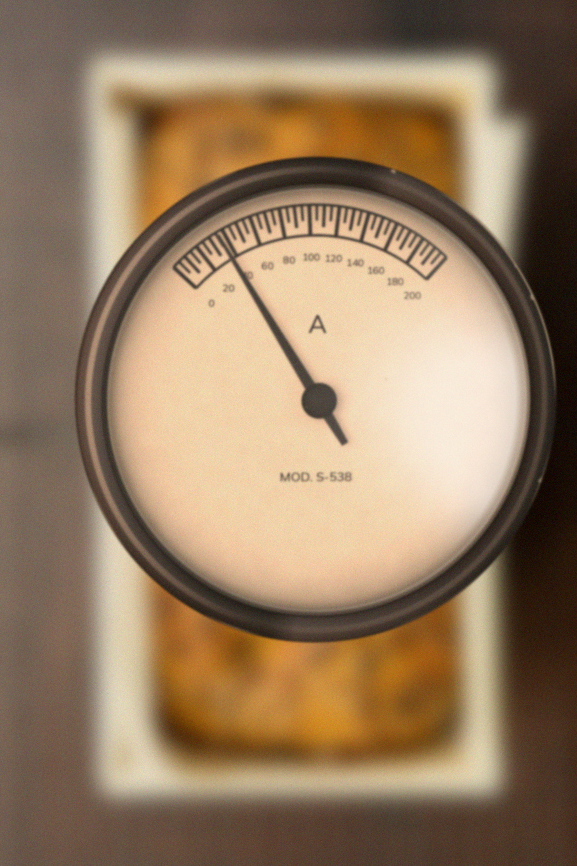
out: 35A
